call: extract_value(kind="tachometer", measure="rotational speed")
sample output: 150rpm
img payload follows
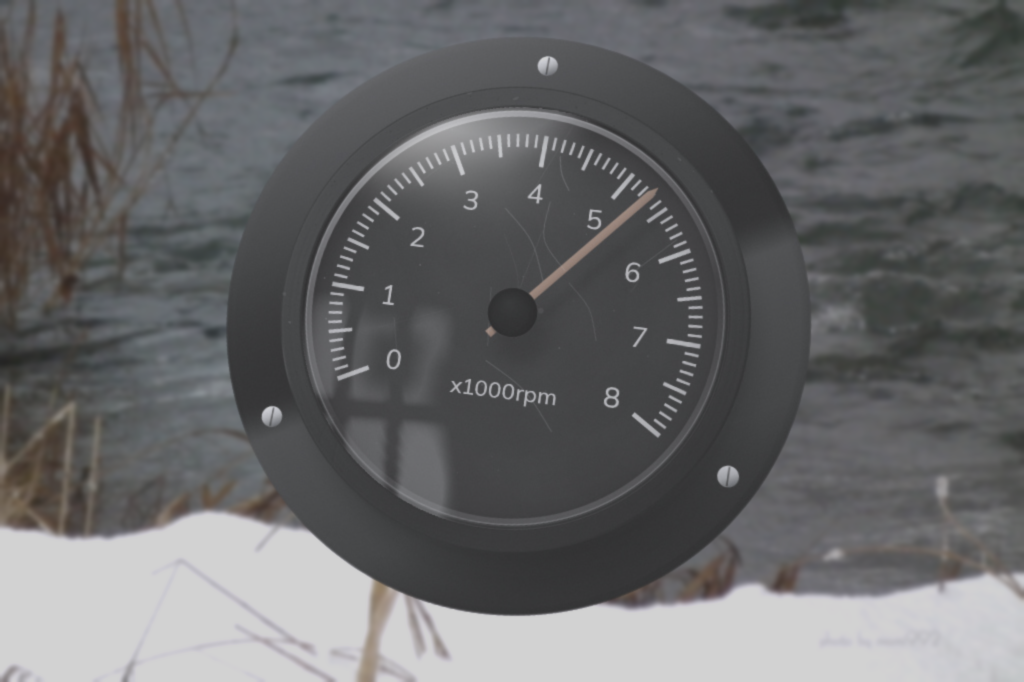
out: 5300rpm
